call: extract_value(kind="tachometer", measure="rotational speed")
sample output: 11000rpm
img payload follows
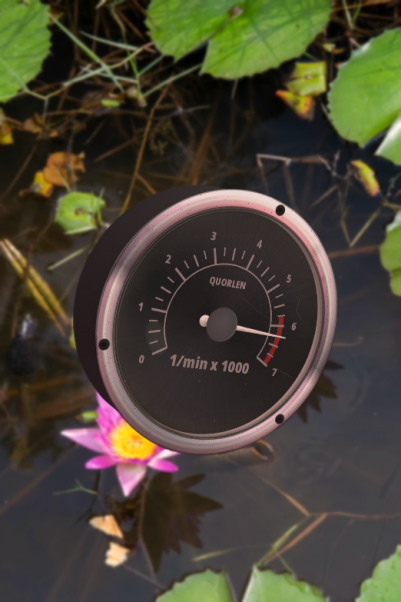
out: 6250rpm
